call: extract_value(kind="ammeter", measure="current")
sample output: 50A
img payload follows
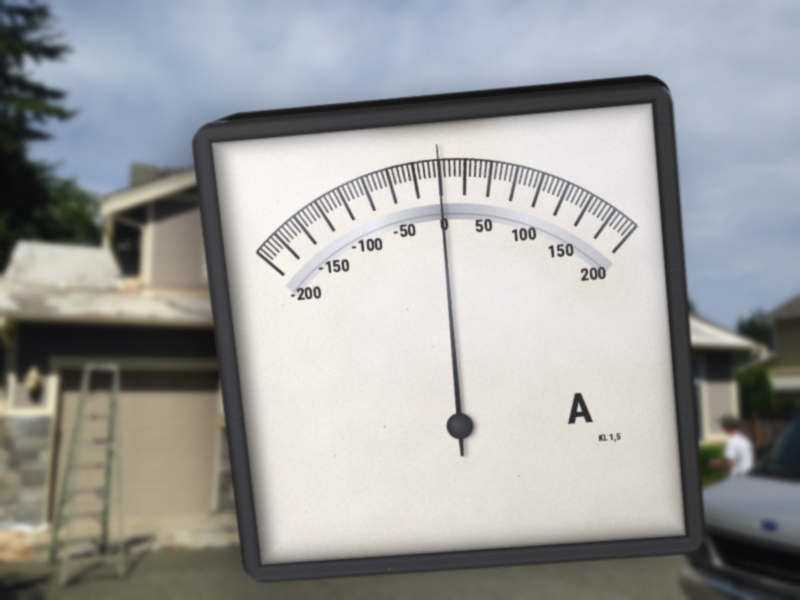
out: 0A
